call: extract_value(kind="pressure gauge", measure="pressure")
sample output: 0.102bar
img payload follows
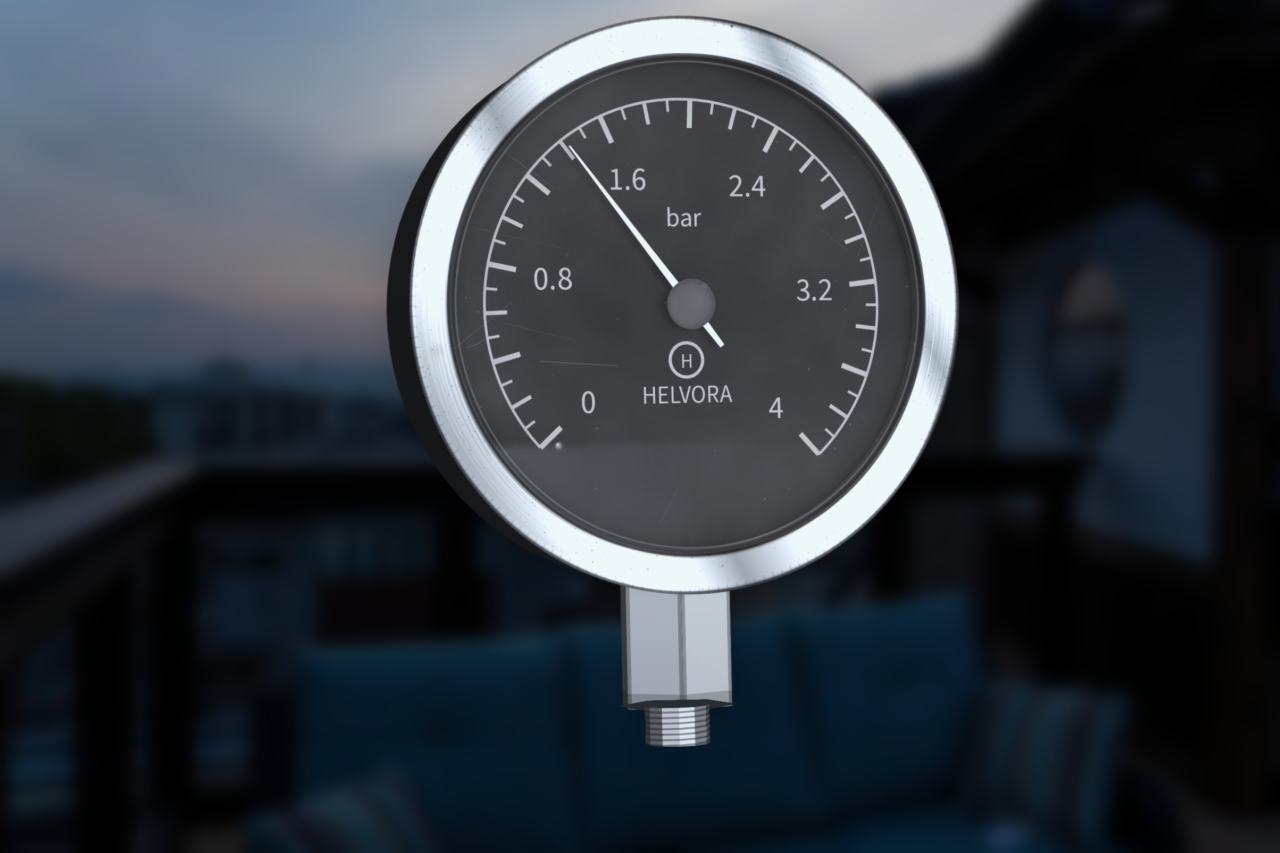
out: 1.4bar
